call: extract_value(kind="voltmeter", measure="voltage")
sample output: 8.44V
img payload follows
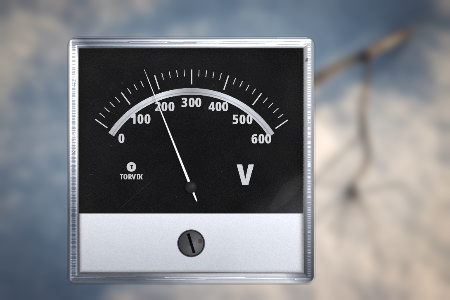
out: 180V
